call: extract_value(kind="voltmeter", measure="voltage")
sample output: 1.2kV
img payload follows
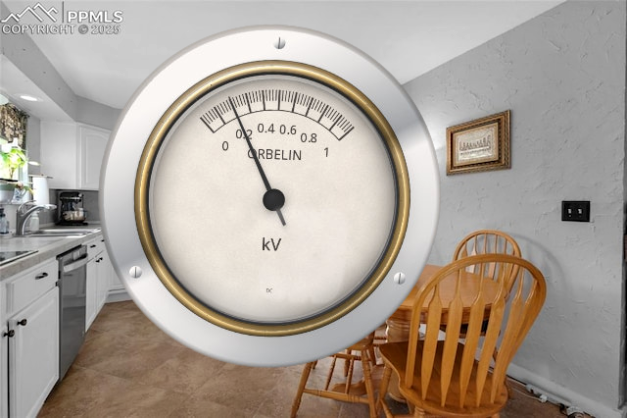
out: 0.2kV
